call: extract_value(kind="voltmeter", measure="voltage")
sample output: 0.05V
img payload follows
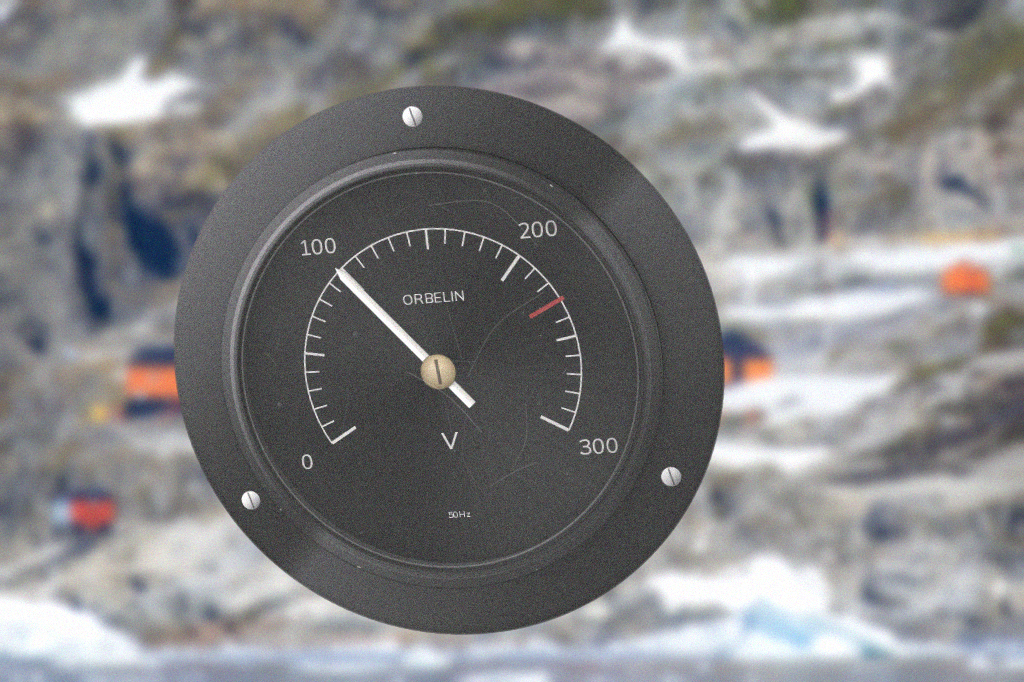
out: 100V
